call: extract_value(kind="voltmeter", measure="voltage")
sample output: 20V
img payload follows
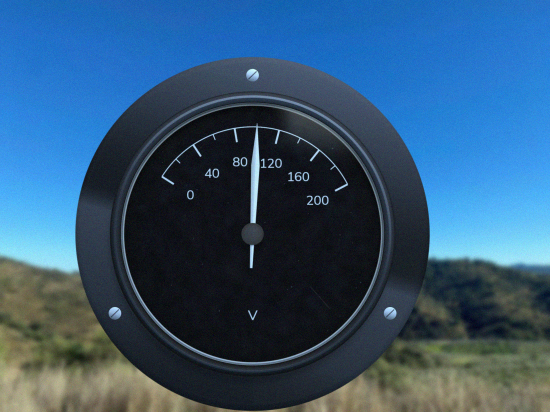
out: 100V
